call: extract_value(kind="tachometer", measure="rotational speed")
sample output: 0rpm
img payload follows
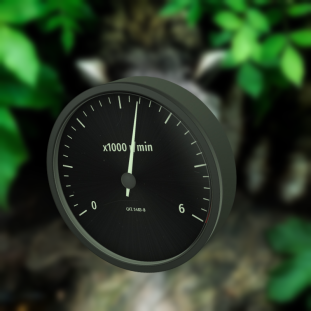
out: 3400rpm
